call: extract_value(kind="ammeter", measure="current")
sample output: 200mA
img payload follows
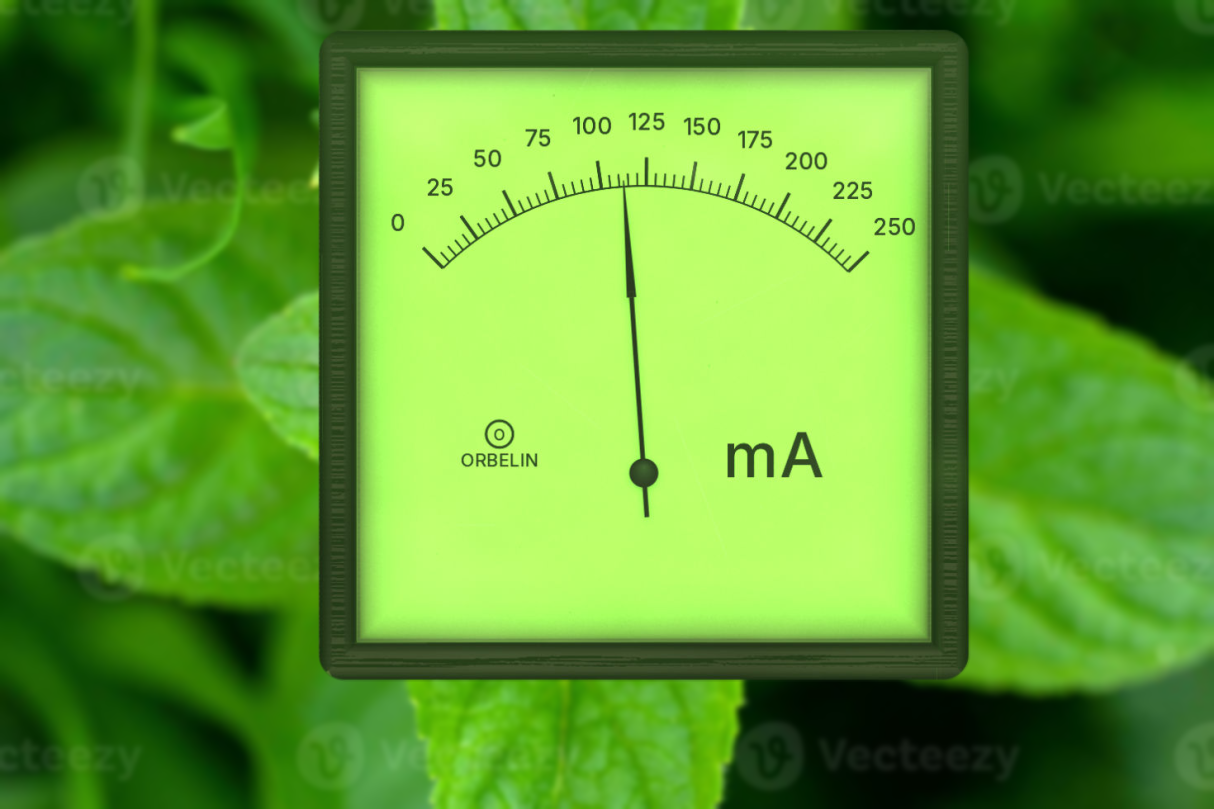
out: 112.5mA
